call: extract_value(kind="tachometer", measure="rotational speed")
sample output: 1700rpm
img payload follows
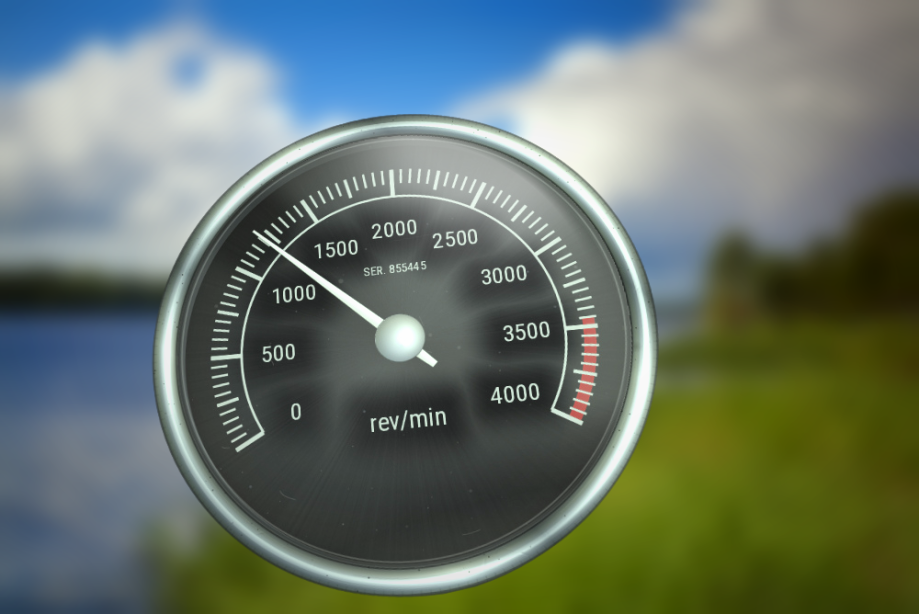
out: 1200rpm
